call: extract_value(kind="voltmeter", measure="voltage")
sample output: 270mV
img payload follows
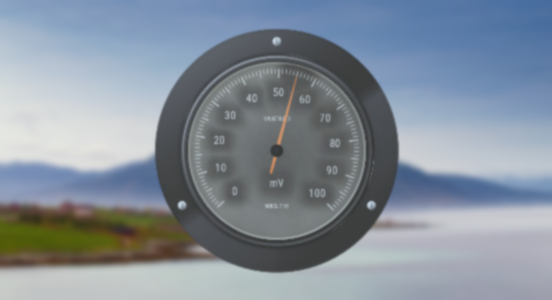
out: 55mV
